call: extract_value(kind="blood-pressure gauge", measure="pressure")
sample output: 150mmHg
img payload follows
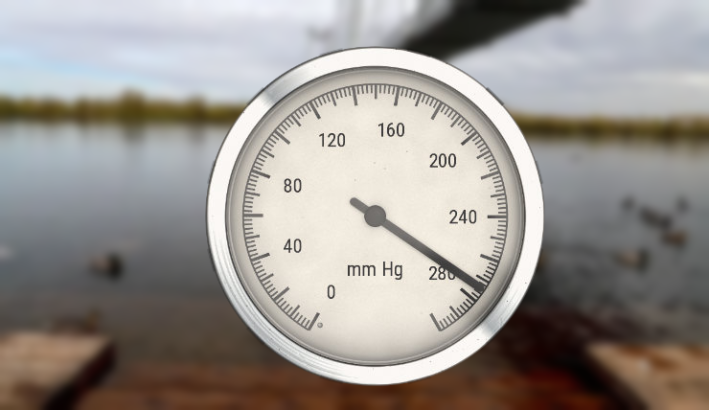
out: 274mmHg
